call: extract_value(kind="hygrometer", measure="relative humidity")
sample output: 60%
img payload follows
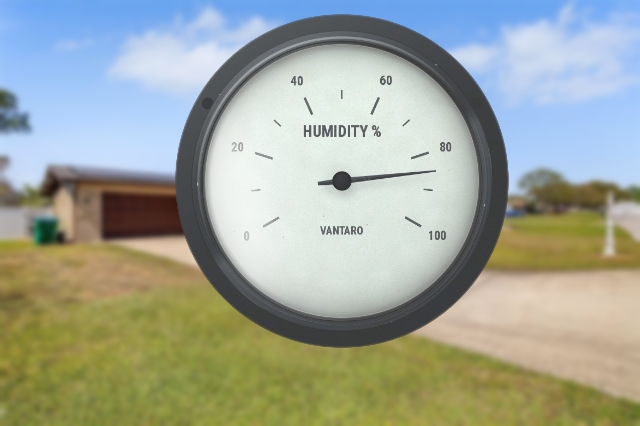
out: 85%
